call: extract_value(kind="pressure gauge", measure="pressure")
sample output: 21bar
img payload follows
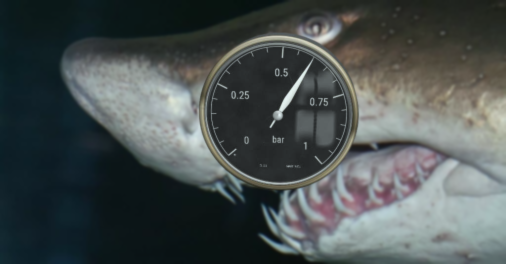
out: 0.6bar
